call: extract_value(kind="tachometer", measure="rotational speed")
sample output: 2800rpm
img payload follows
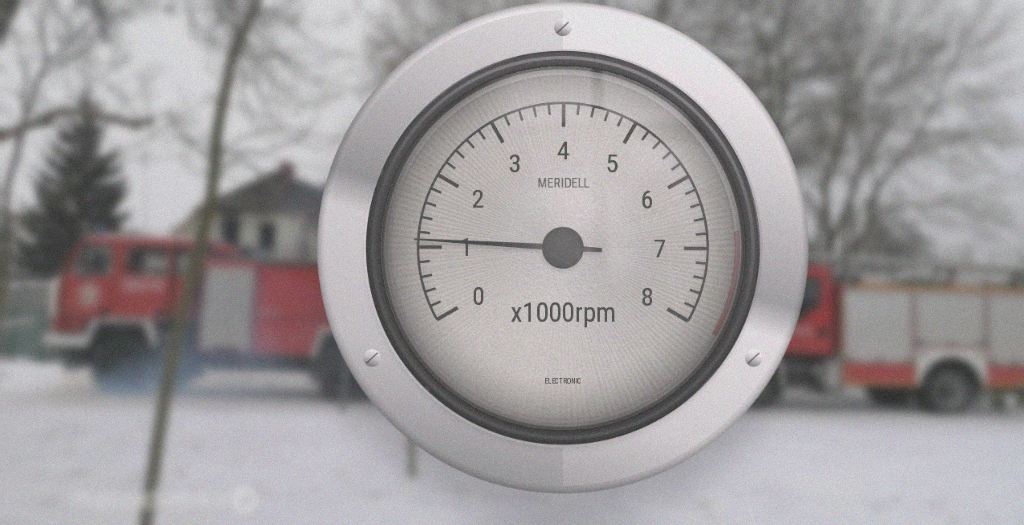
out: 1100rpm
